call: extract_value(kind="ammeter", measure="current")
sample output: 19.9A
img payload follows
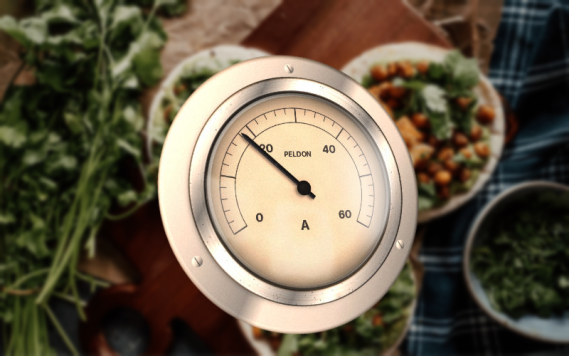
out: 18A
